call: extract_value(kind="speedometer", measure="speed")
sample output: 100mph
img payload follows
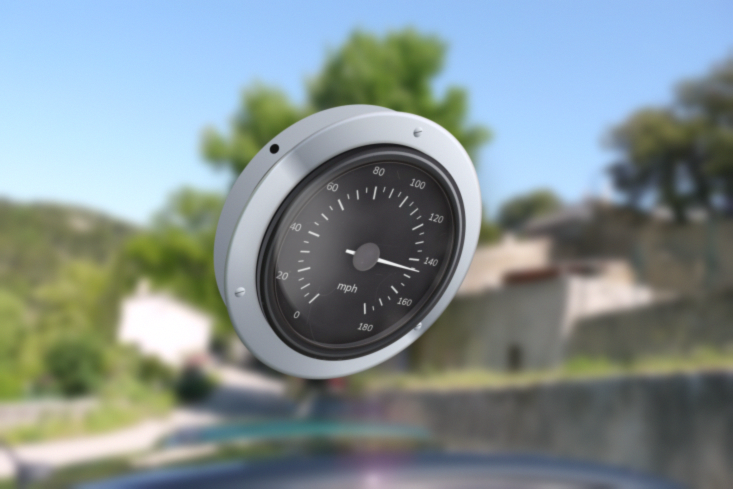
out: 145mph
